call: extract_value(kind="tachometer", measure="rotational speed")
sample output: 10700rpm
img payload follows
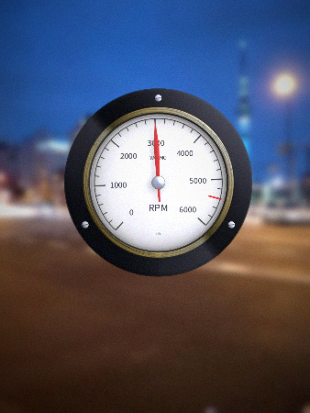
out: 3000rpm
